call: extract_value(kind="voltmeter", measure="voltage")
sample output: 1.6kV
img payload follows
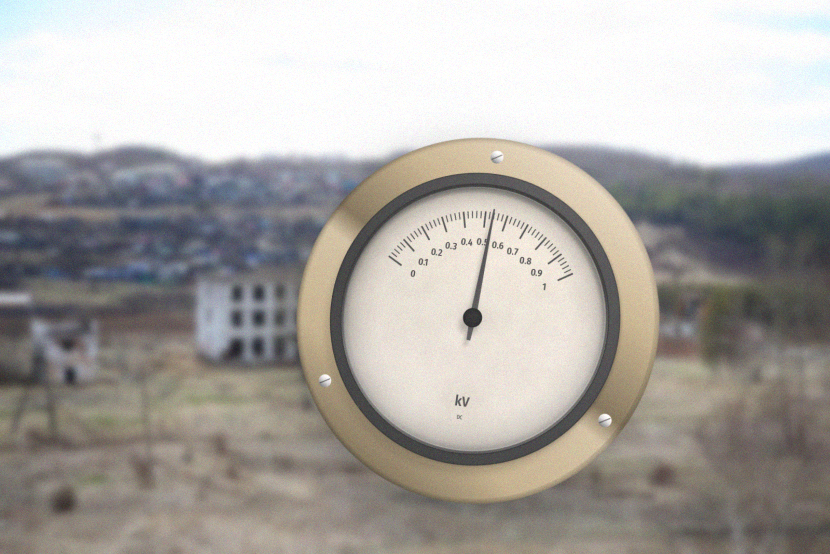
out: 0.54kV
